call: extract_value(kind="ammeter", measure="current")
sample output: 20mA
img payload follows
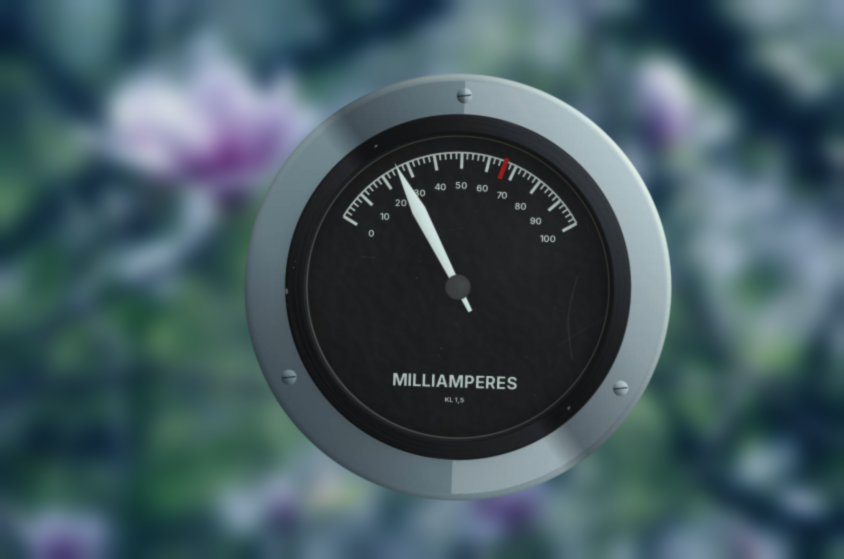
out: 26mA
